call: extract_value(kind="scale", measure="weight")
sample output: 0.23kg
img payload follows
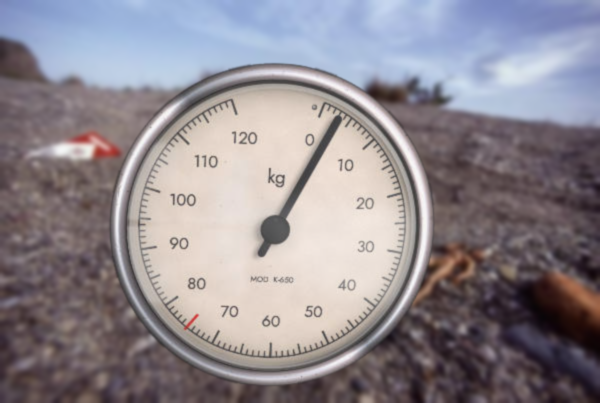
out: 3kg
